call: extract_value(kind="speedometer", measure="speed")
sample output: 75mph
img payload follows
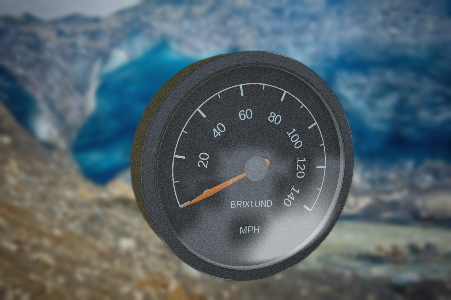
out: 0mph
